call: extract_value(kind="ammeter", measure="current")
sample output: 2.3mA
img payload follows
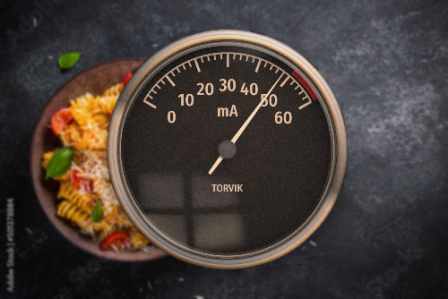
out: 48mA
